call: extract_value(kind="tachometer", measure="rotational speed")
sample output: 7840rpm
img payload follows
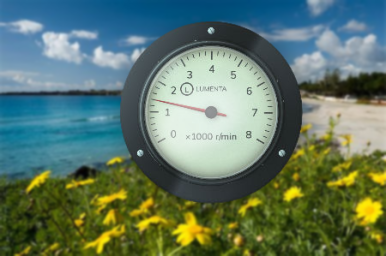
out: 1400rpm
